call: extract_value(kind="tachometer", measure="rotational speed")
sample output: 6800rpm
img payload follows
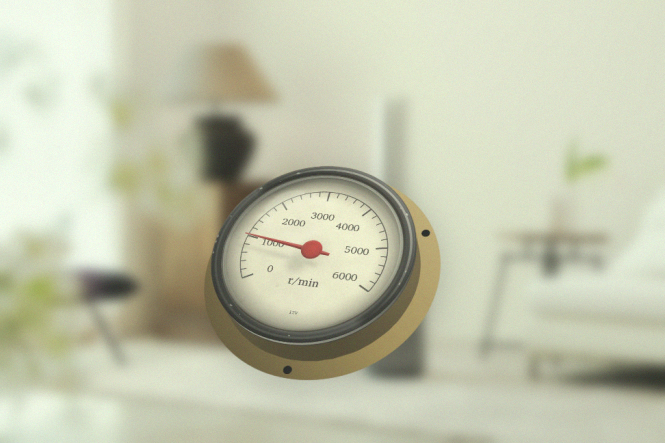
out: 1000rpm
